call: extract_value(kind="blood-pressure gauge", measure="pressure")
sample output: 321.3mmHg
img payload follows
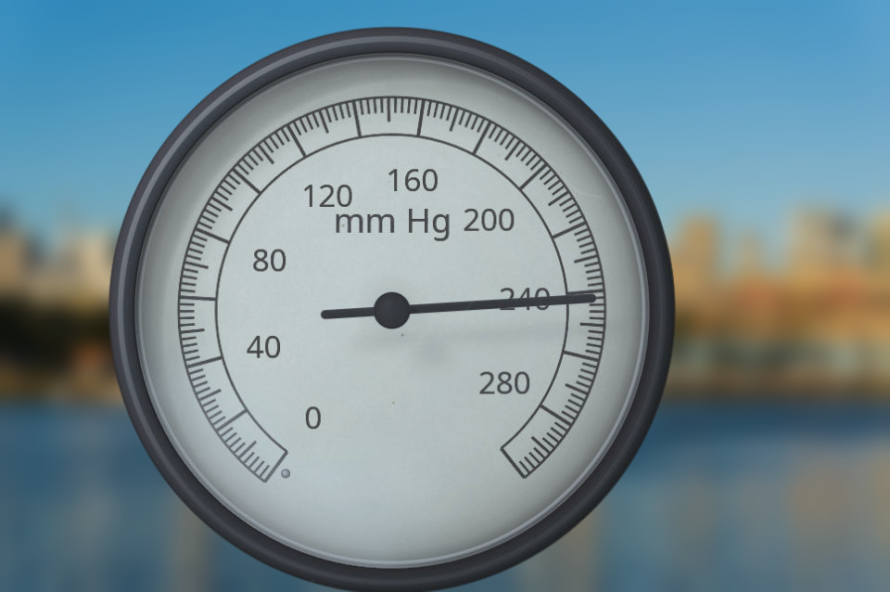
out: 242mmHg
